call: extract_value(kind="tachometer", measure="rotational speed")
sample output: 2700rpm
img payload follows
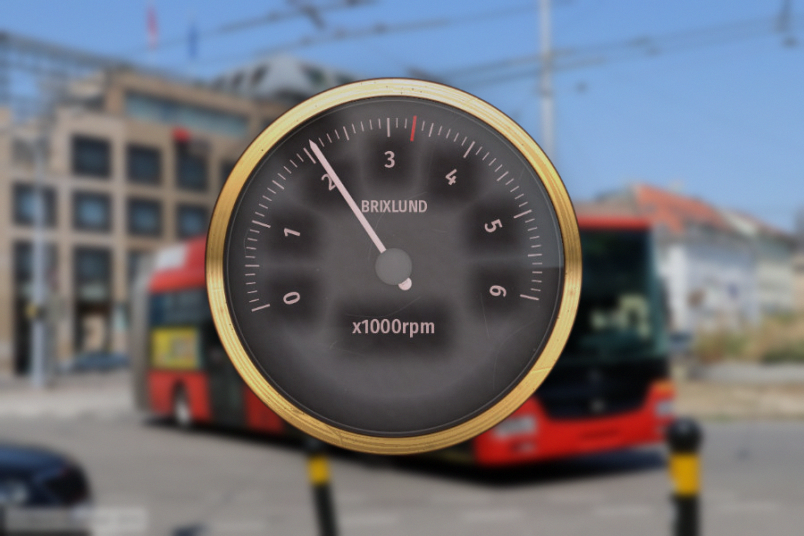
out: 2100rpm
